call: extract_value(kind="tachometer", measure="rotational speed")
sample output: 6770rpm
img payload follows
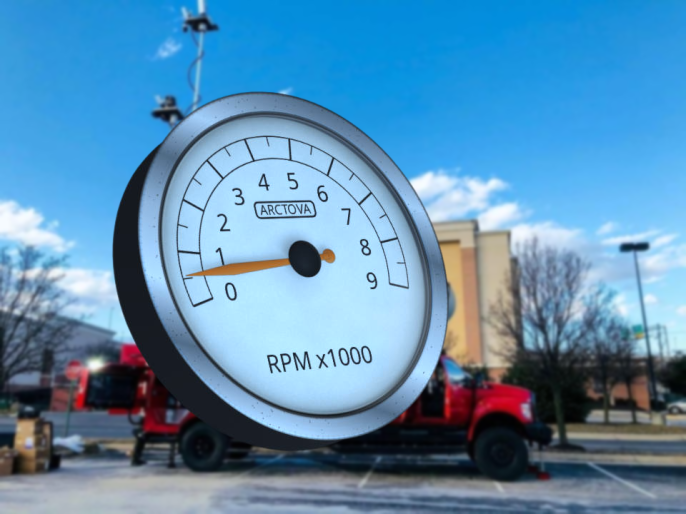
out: 500rpm
